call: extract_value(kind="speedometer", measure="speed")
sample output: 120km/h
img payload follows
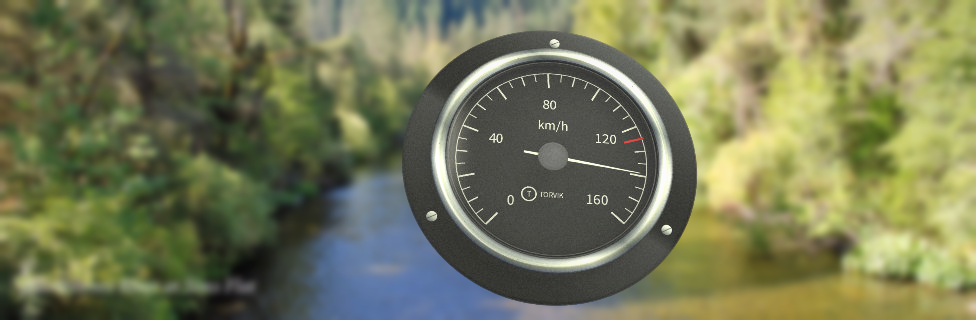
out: 140km/h
